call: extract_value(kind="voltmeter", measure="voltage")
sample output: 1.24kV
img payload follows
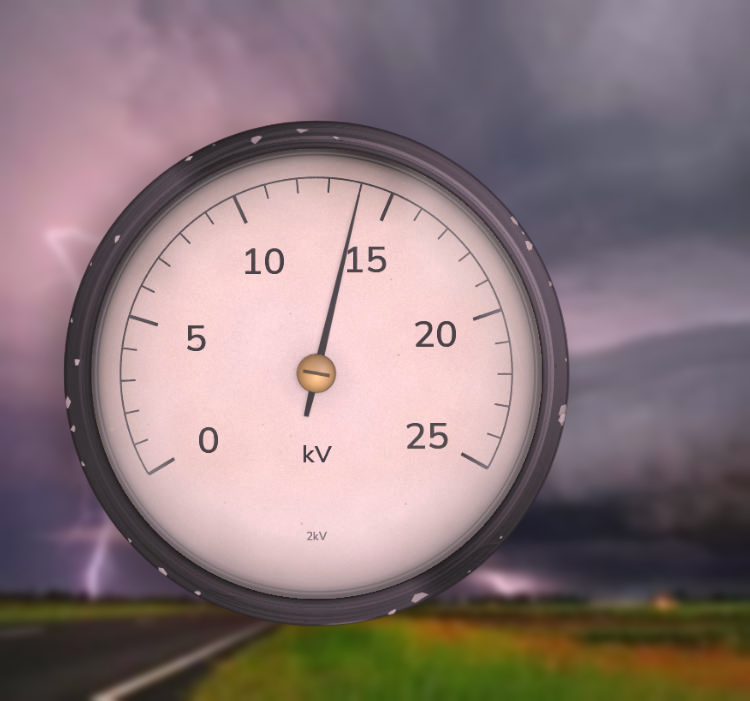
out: 14kV
